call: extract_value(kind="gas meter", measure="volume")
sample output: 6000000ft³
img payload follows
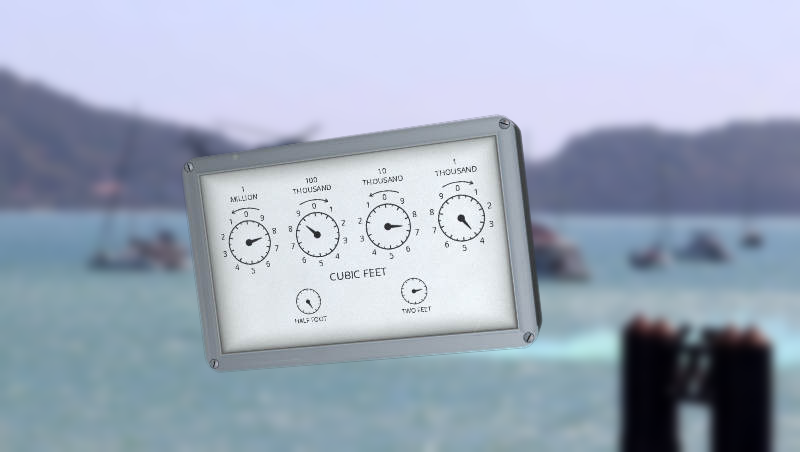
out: 787400ft³
